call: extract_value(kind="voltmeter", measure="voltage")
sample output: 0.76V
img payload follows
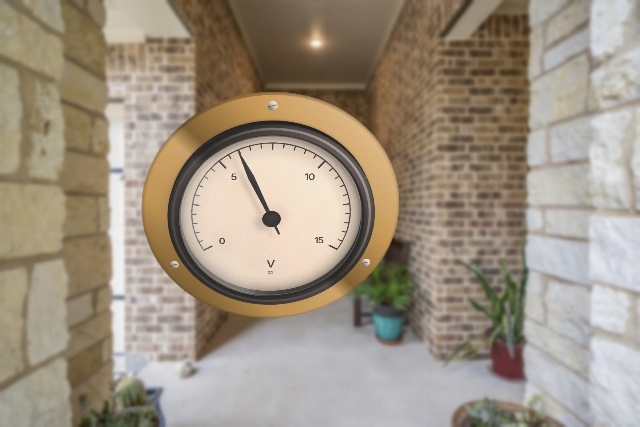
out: 6V
